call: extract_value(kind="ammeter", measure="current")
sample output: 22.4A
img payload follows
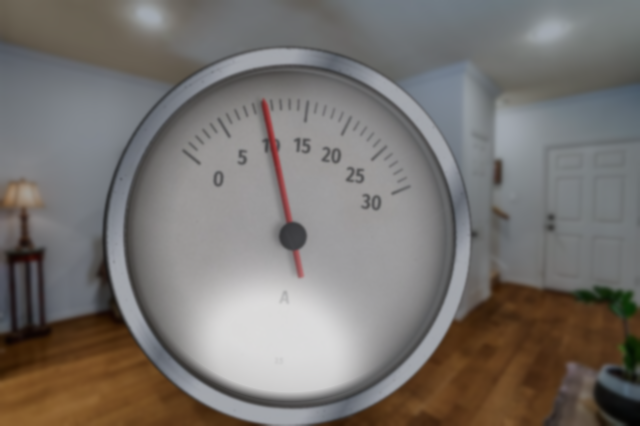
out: 10A
